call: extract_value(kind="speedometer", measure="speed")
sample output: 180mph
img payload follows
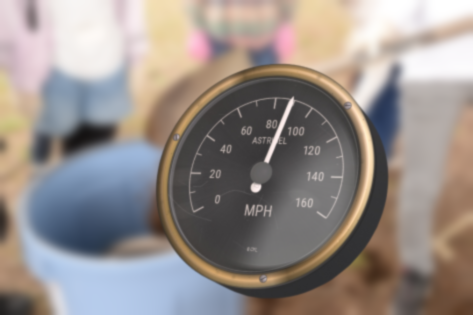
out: 90mph
